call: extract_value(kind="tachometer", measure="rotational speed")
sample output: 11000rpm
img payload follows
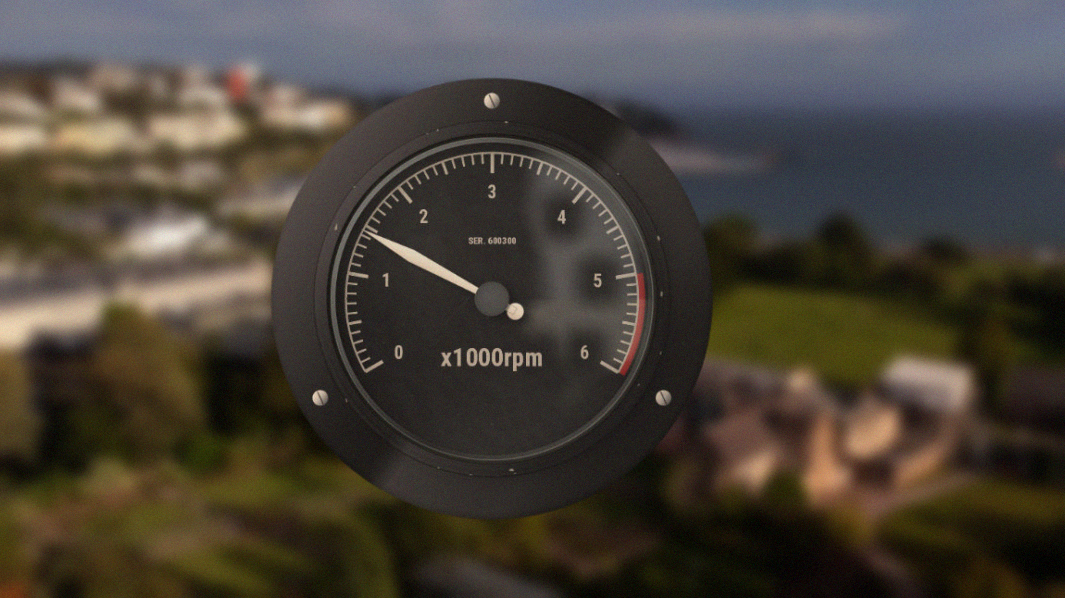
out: 1450rpm
